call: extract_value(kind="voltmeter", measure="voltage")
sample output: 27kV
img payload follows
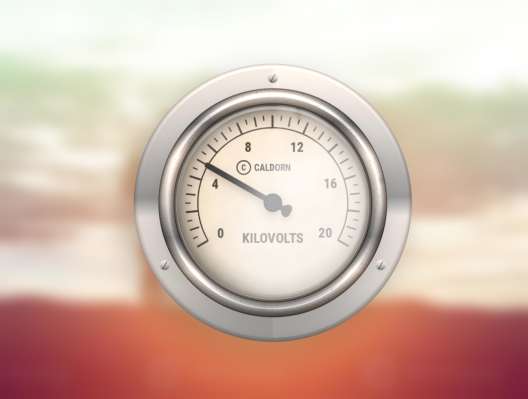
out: 5kV
